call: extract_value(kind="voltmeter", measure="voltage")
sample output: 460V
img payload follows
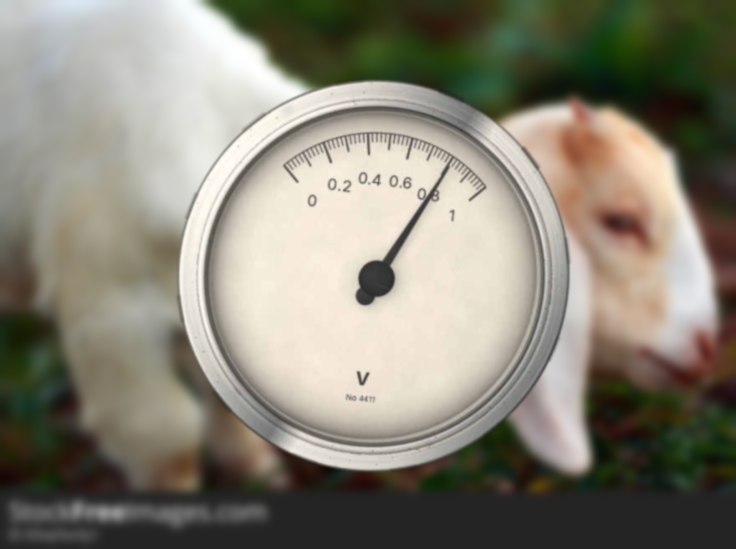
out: 0.8V
